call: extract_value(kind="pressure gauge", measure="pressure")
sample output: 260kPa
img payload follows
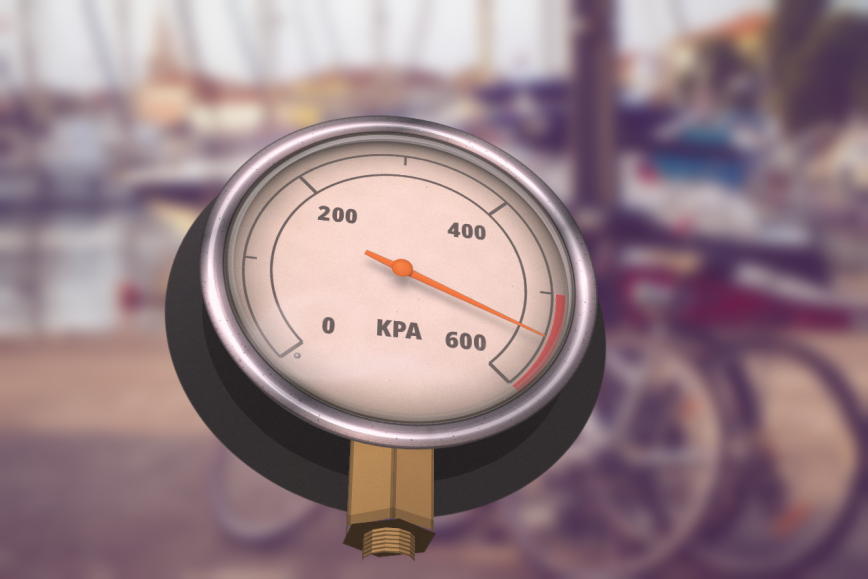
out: 550kPa
